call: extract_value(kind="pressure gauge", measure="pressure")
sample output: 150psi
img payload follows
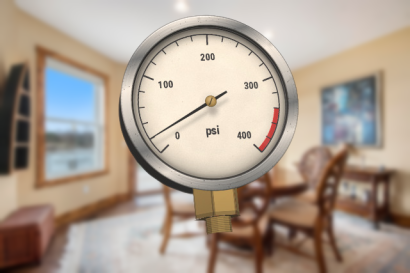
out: 20psi
